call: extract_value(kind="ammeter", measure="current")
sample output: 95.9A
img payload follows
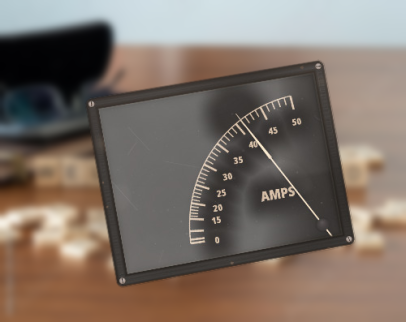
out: 41A
